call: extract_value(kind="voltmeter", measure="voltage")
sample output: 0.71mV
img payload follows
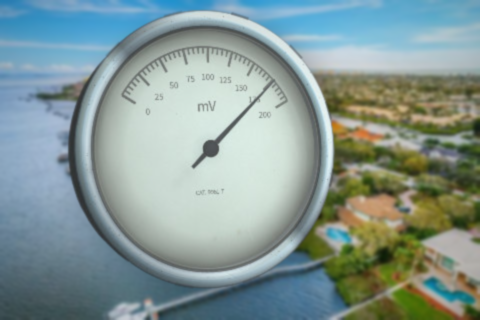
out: 175mV
